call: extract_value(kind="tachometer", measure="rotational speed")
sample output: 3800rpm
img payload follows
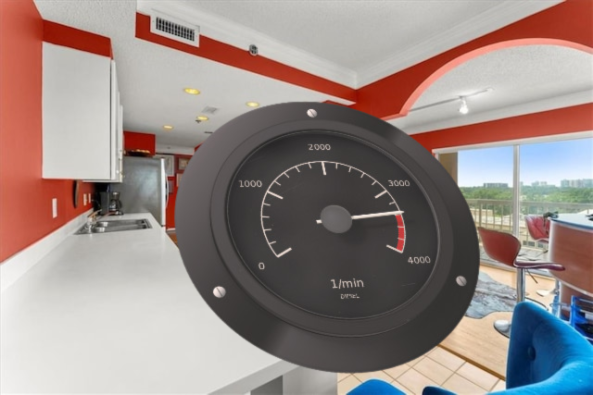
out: 3400rpm
